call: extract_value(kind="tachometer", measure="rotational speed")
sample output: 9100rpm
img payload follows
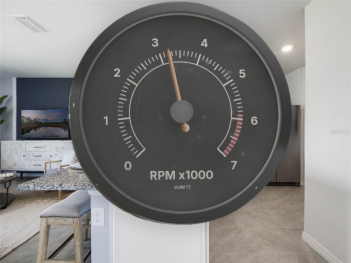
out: 3200rpm
